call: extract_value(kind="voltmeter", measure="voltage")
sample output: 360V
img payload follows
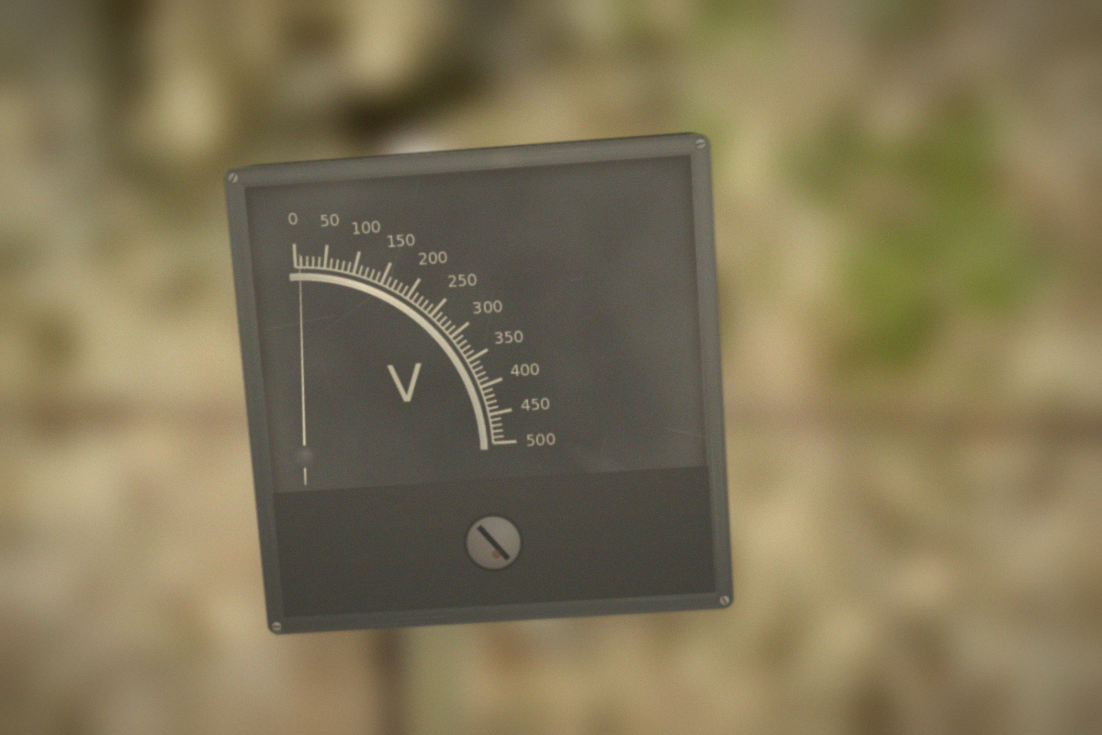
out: 10V
